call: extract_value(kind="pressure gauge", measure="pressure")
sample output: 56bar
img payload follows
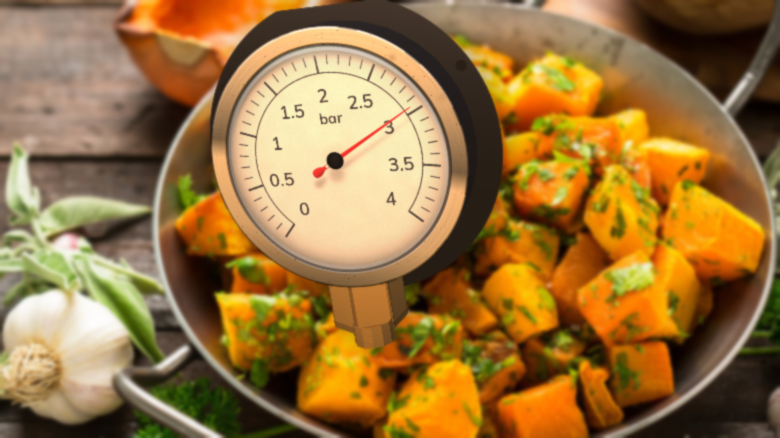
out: 2.95bar
